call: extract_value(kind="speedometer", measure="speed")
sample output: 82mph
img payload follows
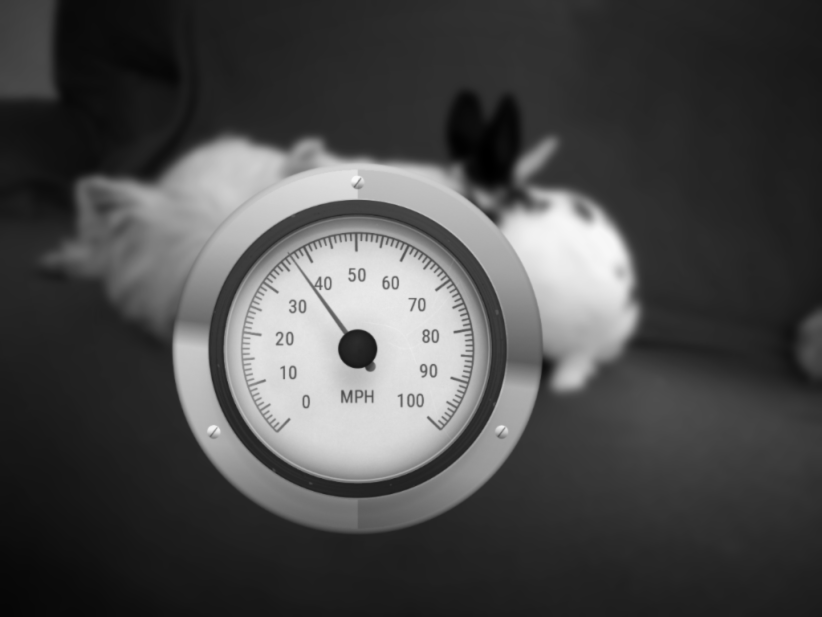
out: 37mph
